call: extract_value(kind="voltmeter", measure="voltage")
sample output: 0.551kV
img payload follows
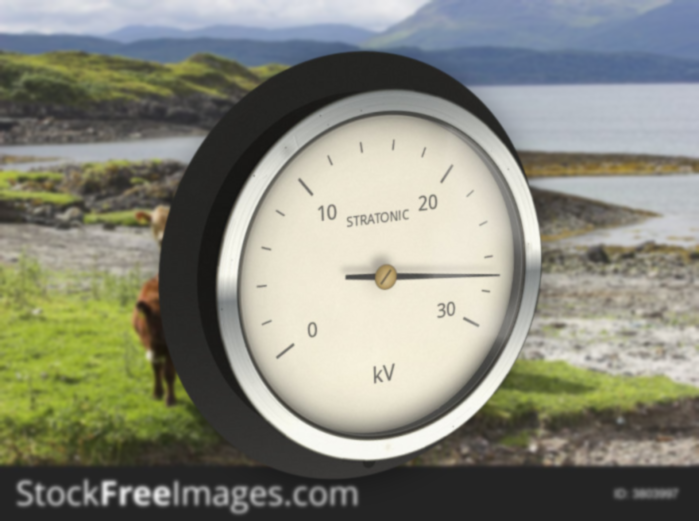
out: 27kV
